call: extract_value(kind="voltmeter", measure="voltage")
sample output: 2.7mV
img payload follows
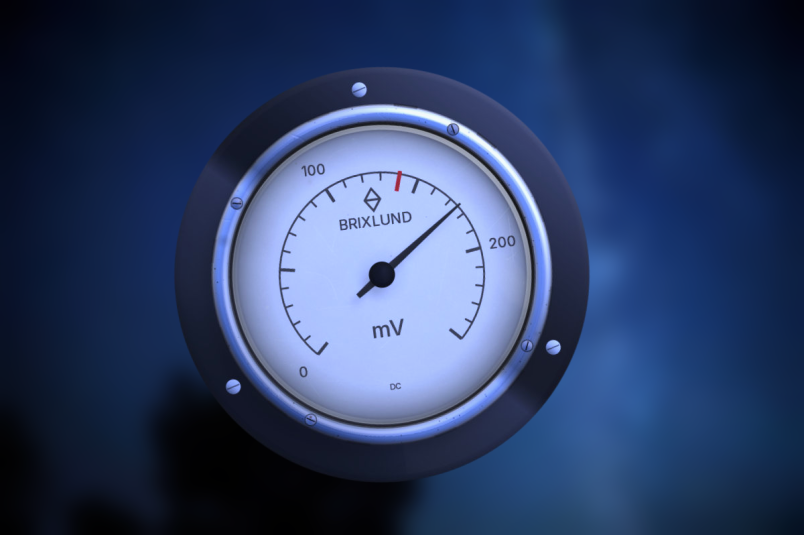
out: 175mV
